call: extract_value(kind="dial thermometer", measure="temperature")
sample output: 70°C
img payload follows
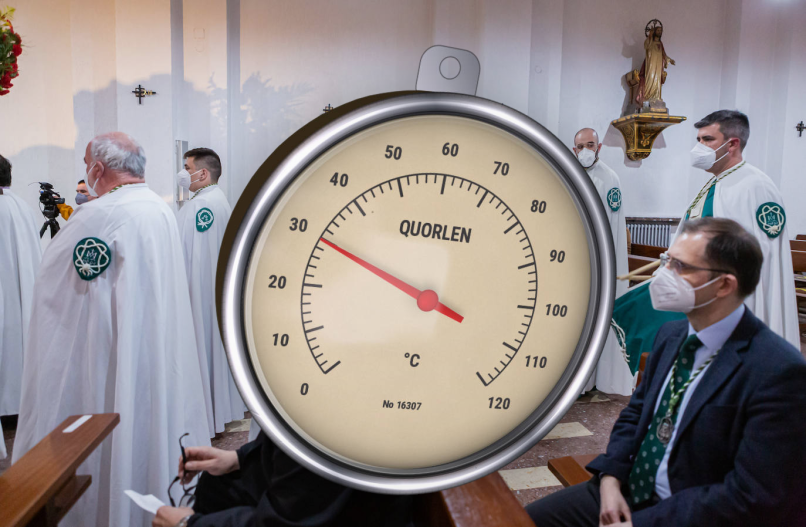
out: 30°C
